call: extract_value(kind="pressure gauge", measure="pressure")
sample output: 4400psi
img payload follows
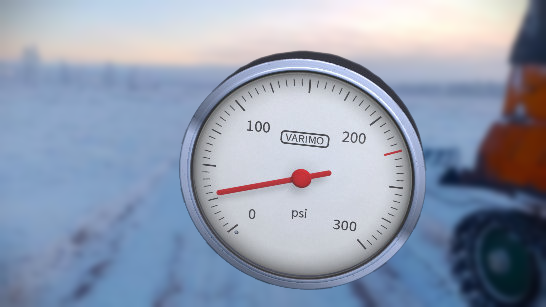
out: 30psi
